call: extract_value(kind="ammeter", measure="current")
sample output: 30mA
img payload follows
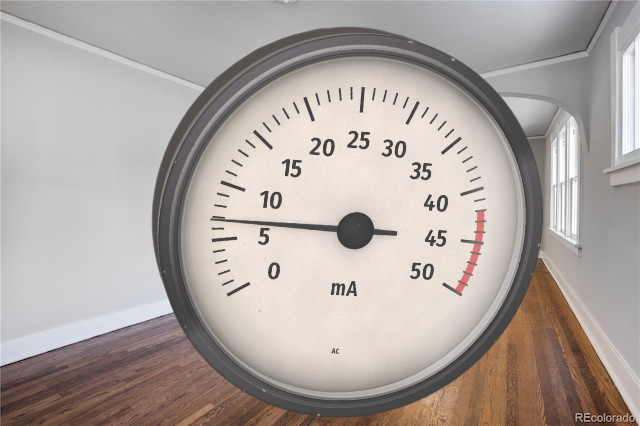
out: 7mA
